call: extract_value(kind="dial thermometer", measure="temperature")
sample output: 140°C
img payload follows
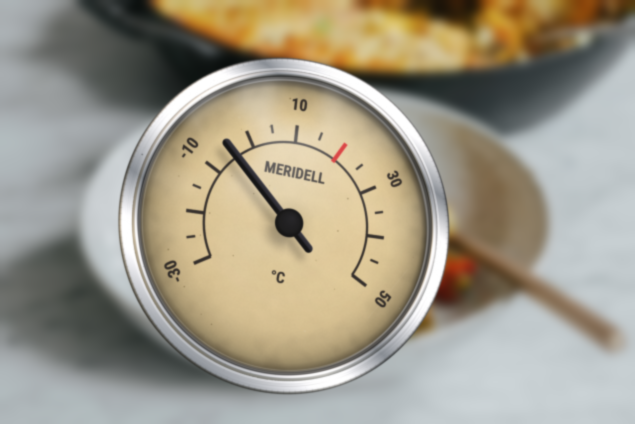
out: -5°C
